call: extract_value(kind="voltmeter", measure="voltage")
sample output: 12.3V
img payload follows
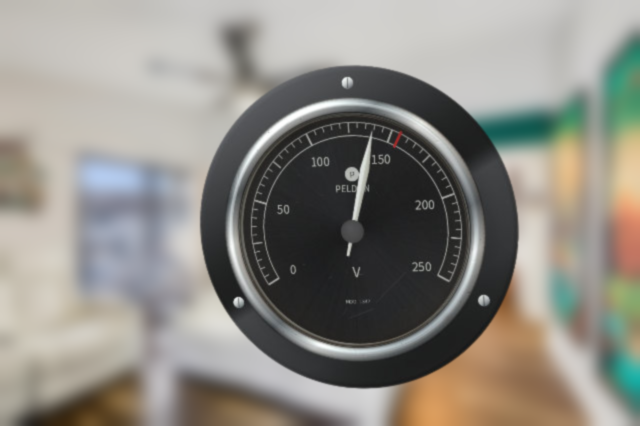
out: 140V
